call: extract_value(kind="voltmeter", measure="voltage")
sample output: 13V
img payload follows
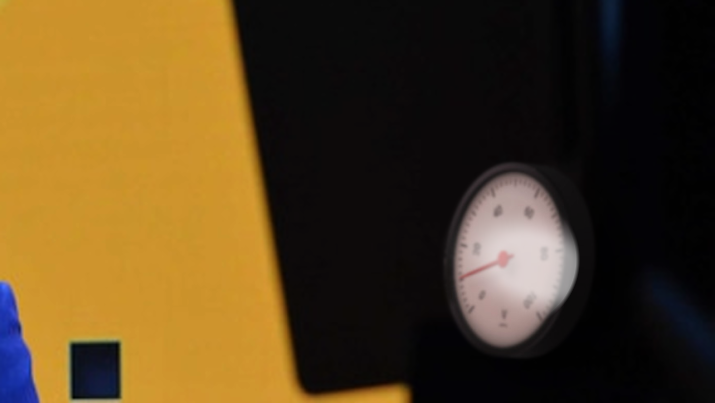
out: 10V
